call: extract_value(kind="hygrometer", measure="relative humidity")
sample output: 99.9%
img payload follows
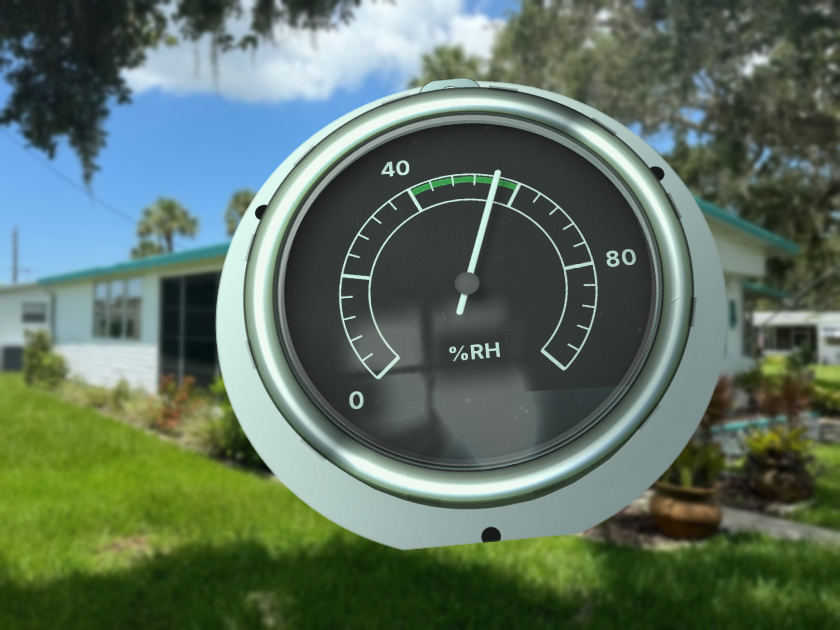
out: 56%
